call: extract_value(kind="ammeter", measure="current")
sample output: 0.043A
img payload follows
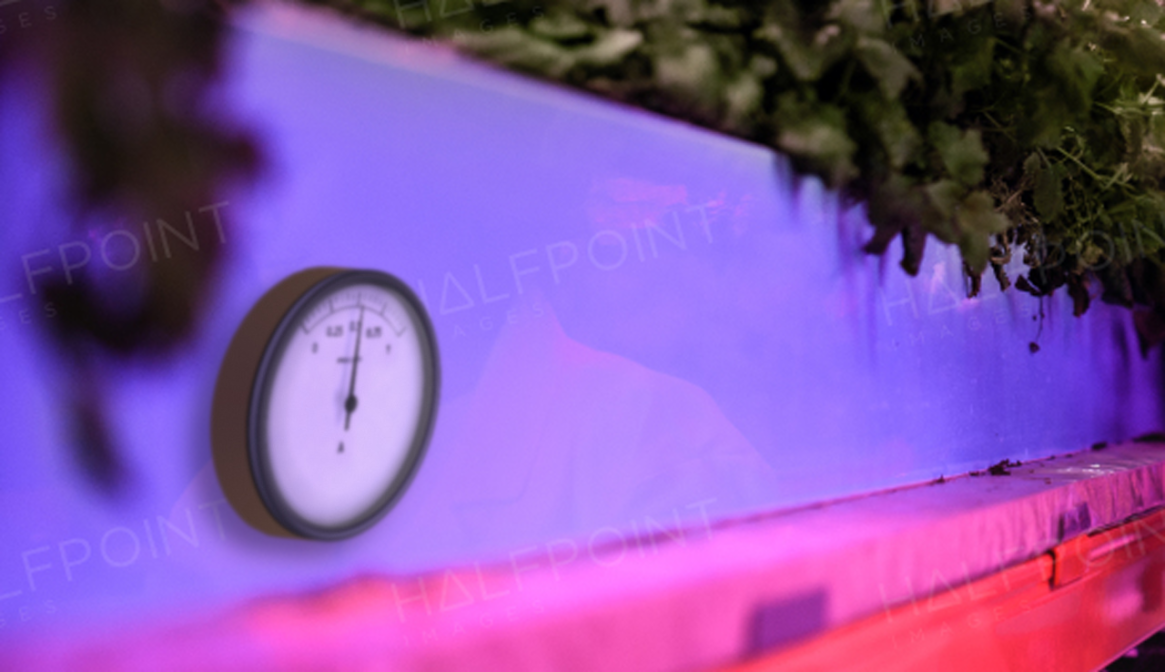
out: 0.5A
